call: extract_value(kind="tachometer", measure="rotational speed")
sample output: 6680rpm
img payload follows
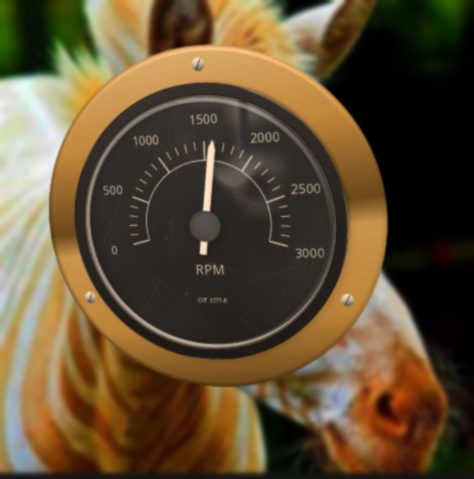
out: 1600rpm
